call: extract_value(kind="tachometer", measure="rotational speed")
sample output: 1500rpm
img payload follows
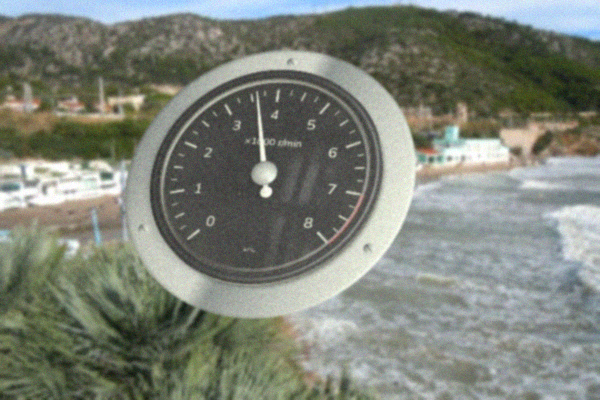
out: 3625rpm
